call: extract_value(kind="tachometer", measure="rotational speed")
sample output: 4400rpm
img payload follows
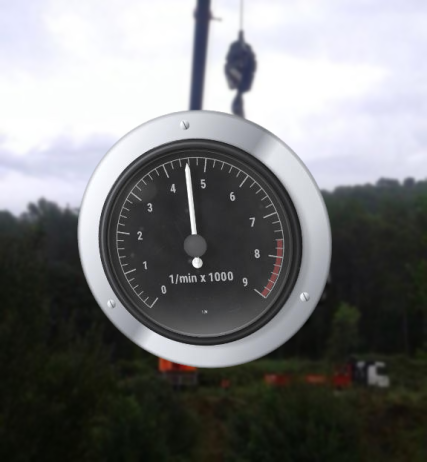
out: 4600rpm
